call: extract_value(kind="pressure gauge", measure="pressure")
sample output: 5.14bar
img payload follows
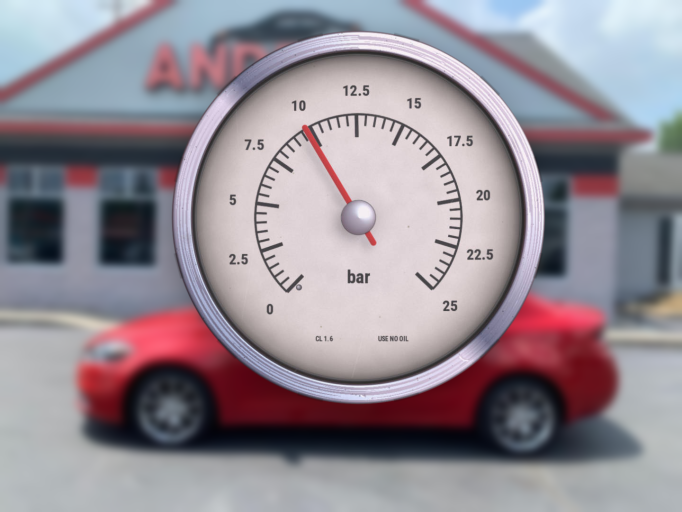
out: 9.75bar
